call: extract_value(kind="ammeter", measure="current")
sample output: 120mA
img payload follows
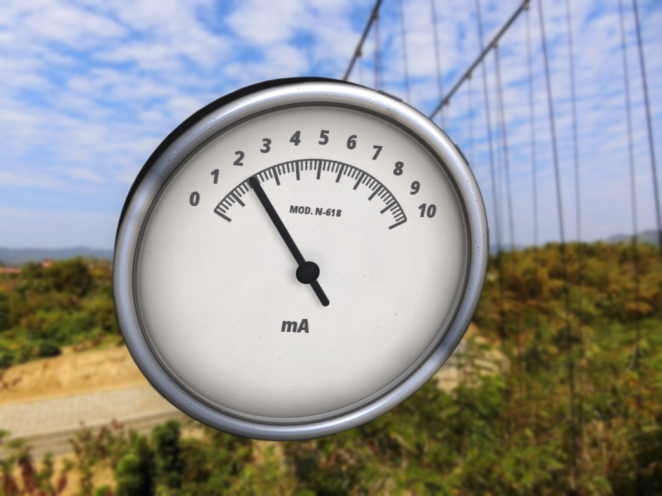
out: 2mA
